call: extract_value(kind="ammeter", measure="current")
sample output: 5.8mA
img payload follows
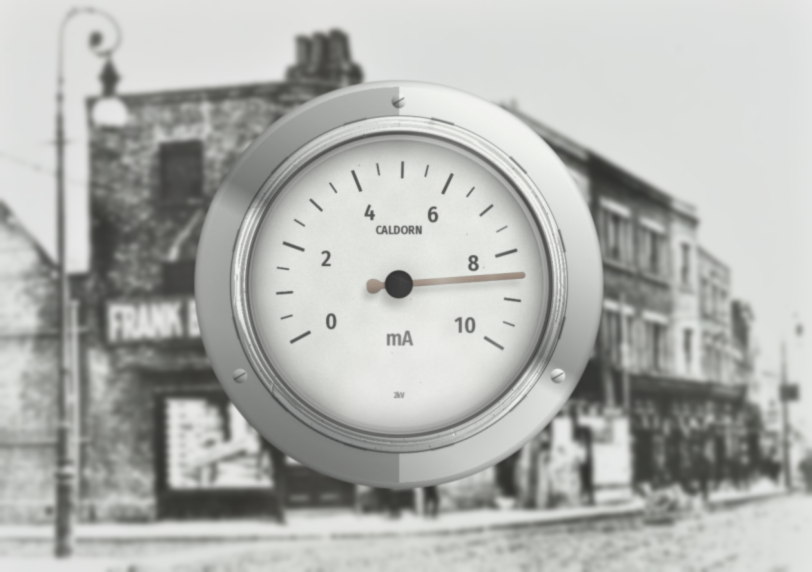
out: 8.5mA
